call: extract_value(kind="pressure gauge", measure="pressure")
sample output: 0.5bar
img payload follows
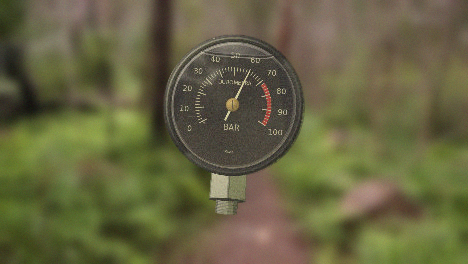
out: 60bar
